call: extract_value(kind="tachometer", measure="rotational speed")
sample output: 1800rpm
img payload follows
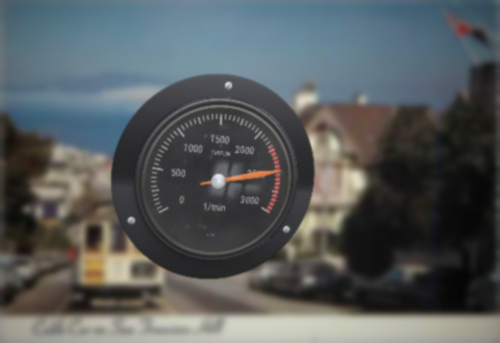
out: 2500rpm
